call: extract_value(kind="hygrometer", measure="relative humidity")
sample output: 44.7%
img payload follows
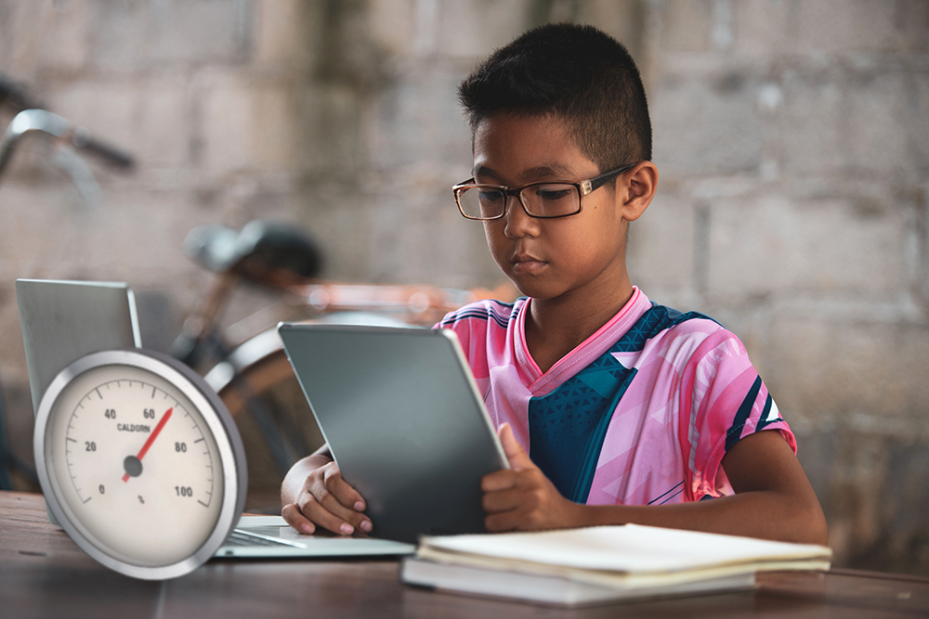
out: 68%
